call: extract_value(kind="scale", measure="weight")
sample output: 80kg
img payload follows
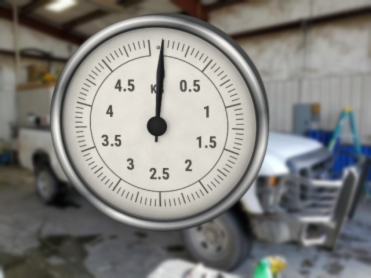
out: 0kg
